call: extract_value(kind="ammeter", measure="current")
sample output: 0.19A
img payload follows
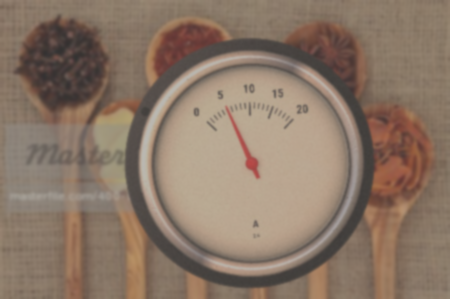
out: 5A
